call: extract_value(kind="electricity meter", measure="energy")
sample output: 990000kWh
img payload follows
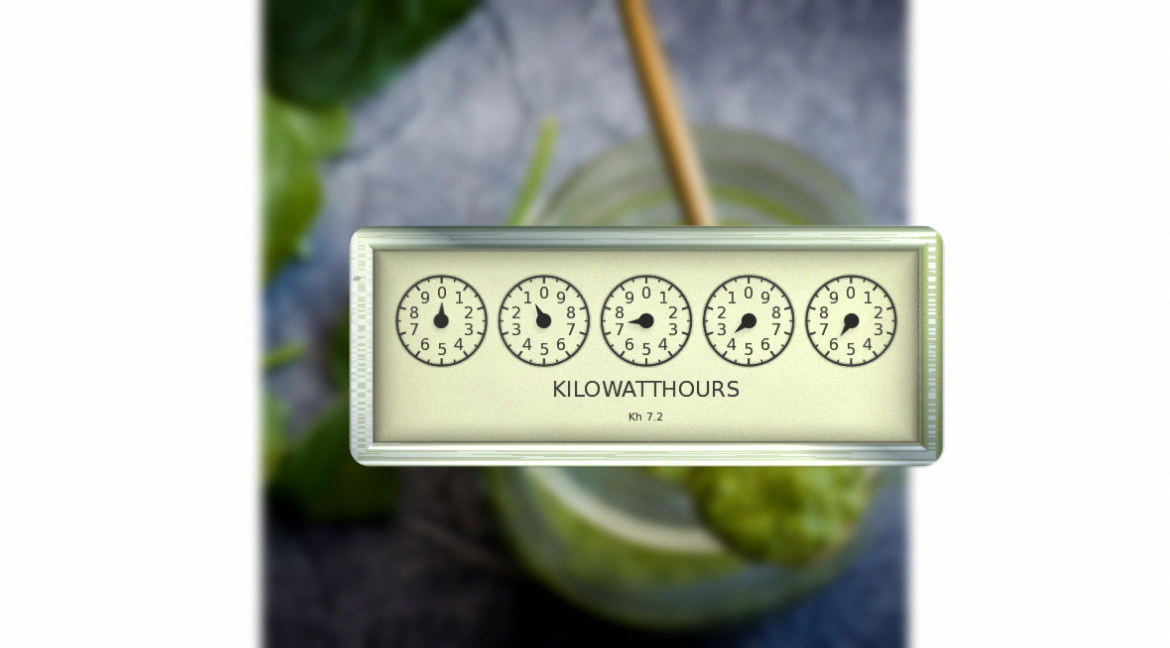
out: 736kWh
